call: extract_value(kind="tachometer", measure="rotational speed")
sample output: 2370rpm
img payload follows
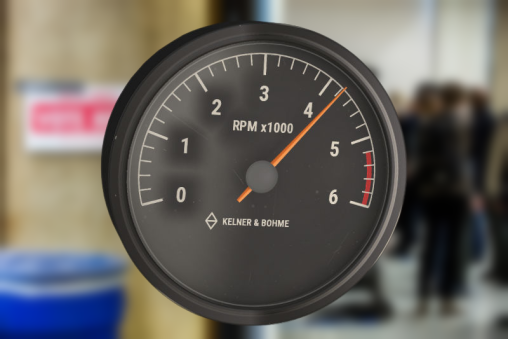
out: 4200rpm
